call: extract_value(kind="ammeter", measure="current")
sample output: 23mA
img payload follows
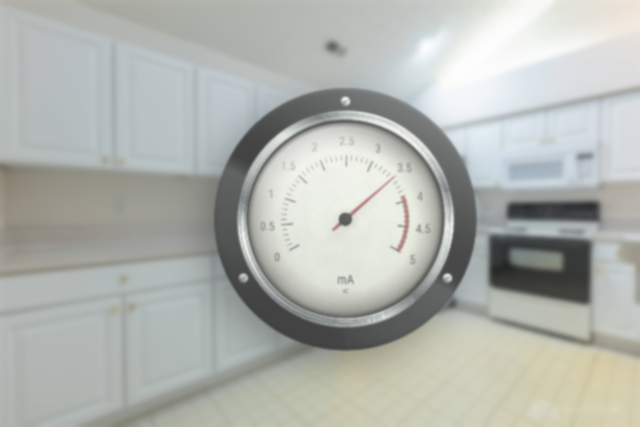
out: 3.5mA
